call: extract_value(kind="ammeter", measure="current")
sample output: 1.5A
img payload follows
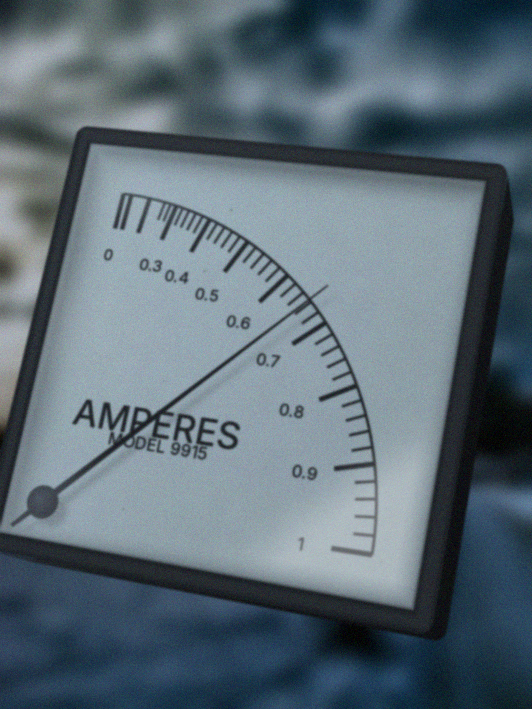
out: 0.66A
